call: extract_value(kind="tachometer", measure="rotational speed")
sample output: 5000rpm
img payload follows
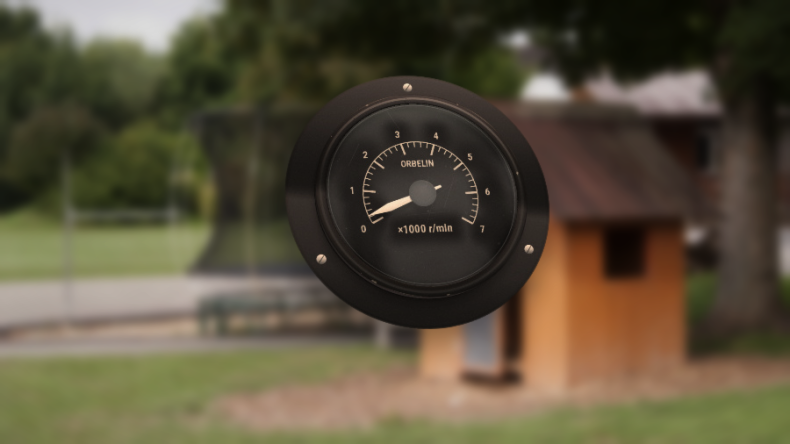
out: 200rpm
